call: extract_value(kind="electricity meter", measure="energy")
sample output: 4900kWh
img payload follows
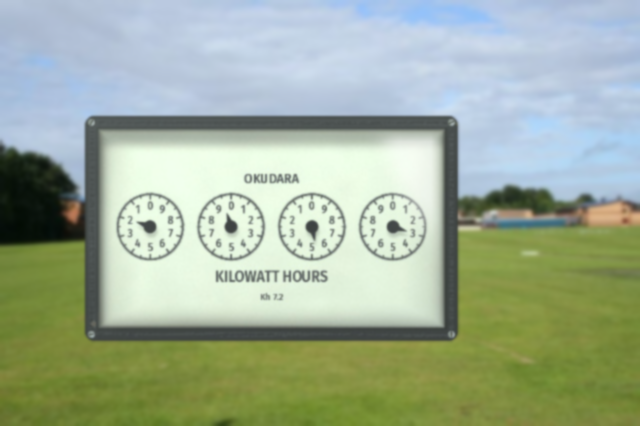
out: 1953kWh
